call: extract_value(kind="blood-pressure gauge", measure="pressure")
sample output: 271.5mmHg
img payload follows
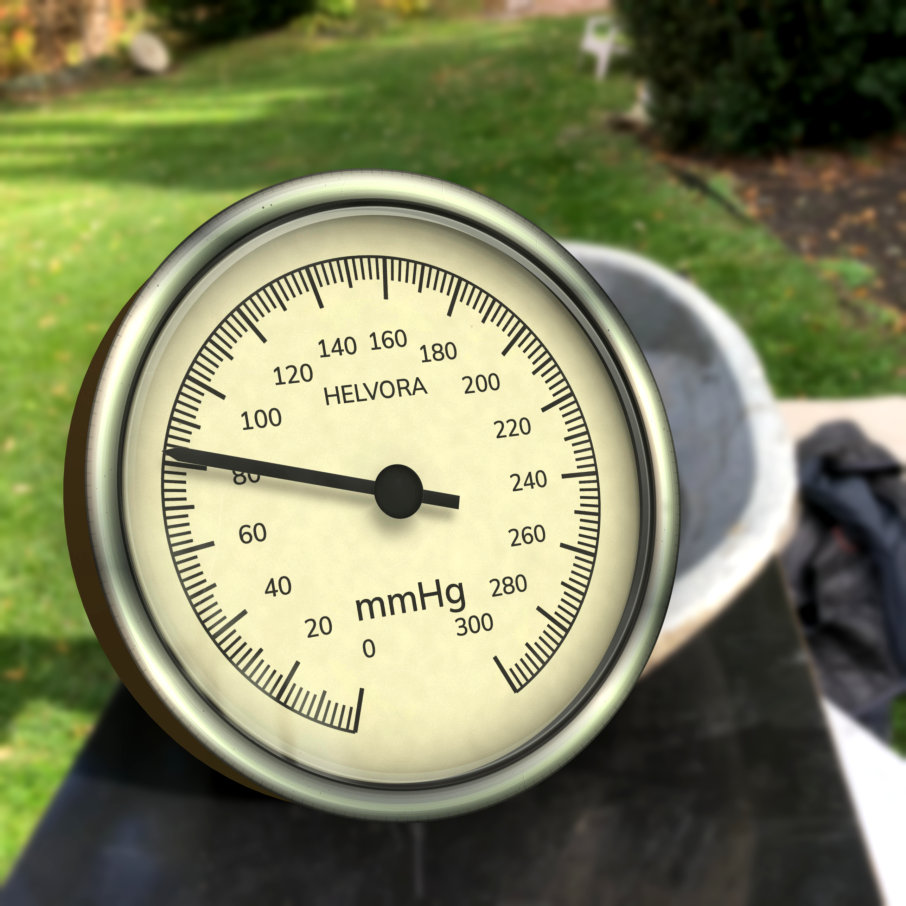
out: 82mmHg
